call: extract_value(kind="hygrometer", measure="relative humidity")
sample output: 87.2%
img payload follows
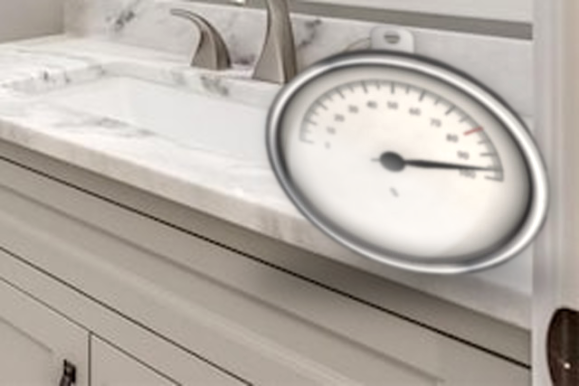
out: 95%
